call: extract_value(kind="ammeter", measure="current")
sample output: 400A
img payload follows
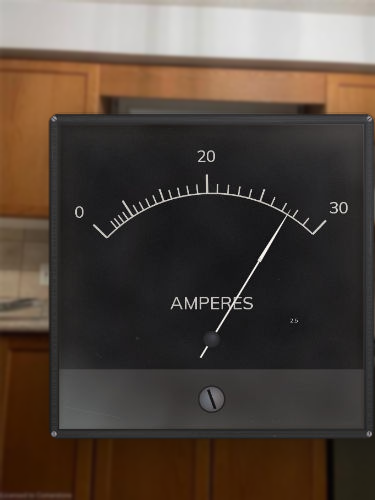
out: 27.5A
